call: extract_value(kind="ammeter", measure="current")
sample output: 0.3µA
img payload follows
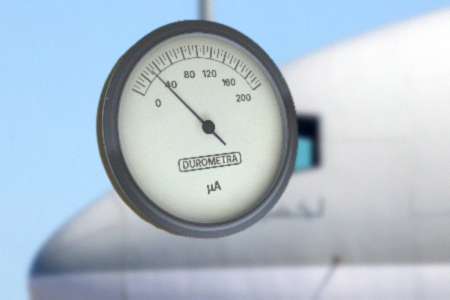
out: 30µA
